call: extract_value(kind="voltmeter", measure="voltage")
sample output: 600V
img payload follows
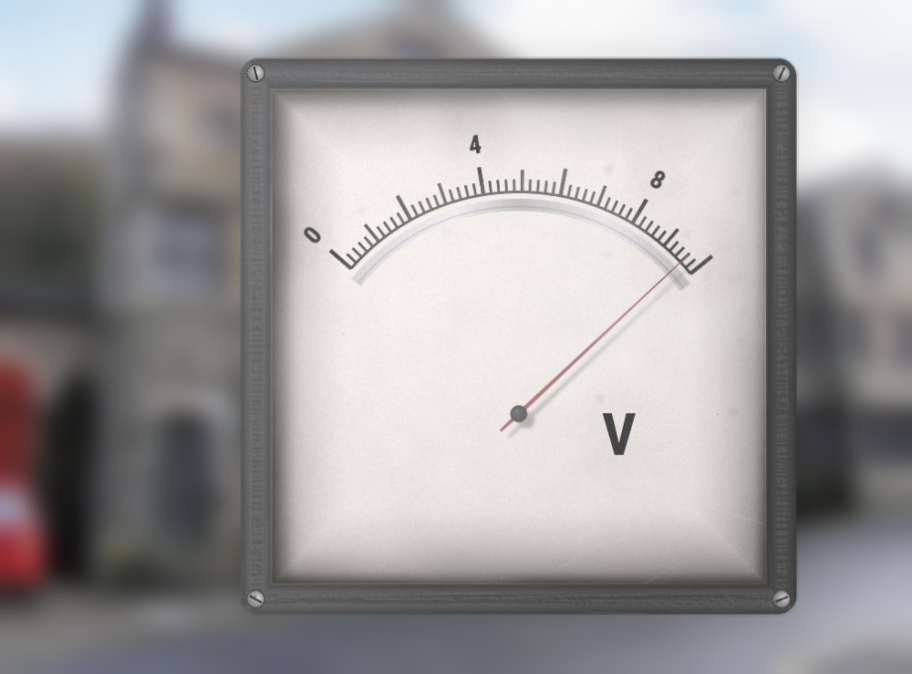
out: 9.6V
